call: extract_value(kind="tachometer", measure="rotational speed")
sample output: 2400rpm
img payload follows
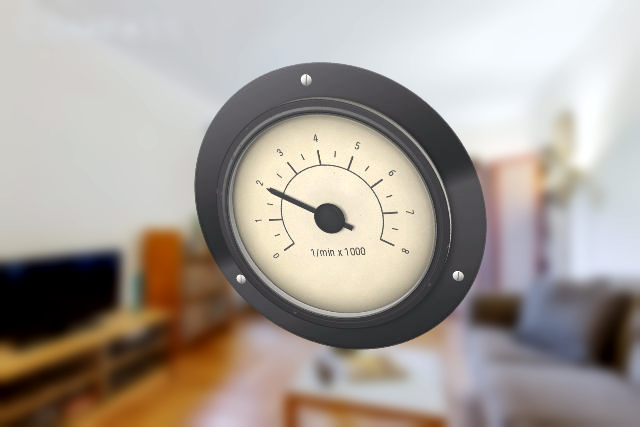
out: 2000rpm
